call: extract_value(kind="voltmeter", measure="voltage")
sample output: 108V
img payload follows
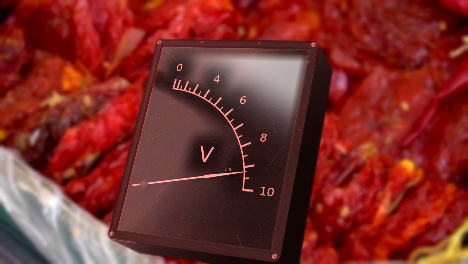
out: 9.25V
